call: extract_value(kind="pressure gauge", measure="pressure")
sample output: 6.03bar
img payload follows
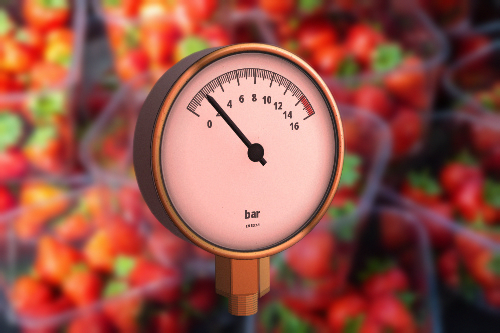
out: 2bar
